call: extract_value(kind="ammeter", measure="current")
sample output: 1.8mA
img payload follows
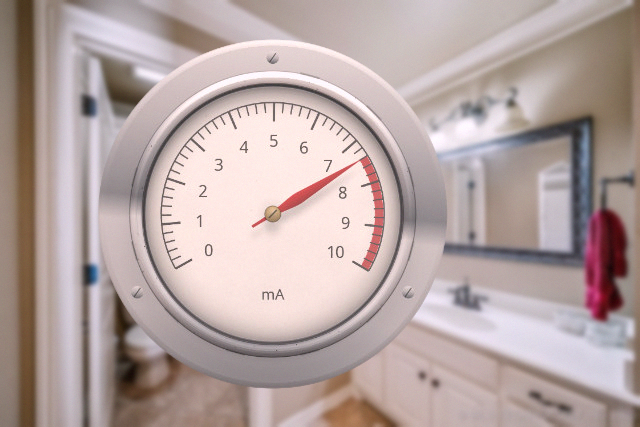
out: 7.4mA
